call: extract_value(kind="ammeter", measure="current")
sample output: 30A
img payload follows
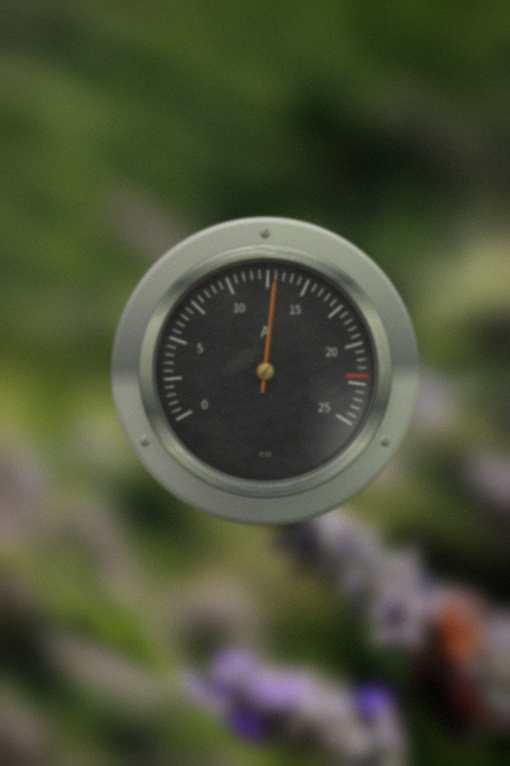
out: 13A
